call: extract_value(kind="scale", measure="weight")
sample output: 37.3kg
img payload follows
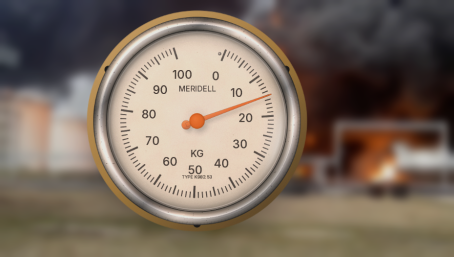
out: 15kg
